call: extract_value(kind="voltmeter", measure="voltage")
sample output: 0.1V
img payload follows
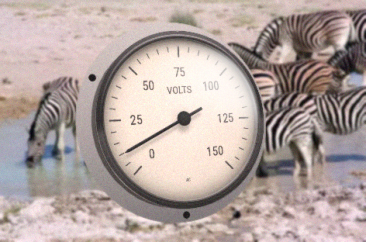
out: 10V
